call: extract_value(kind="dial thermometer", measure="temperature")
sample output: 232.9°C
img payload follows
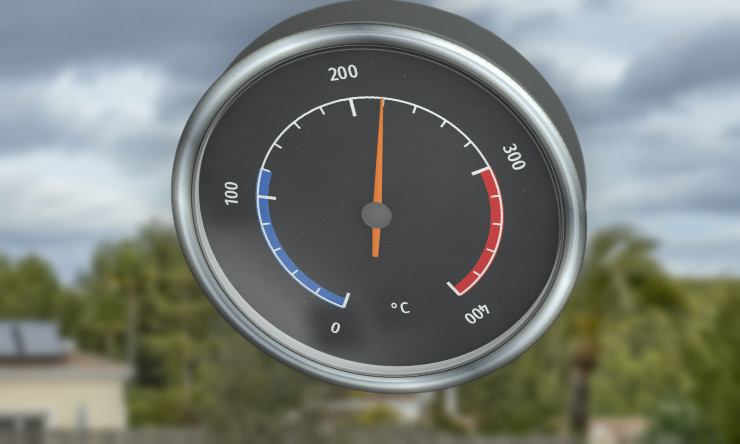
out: 220°C
